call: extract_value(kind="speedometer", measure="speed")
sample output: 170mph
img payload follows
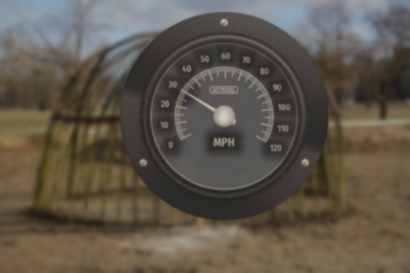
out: 30mph
